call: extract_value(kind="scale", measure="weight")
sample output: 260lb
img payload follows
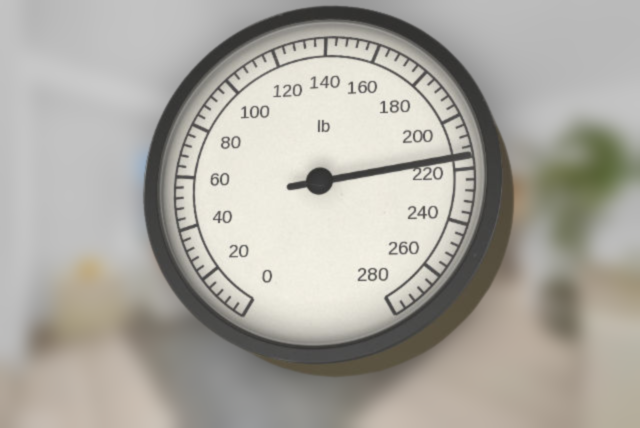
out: 216lb
